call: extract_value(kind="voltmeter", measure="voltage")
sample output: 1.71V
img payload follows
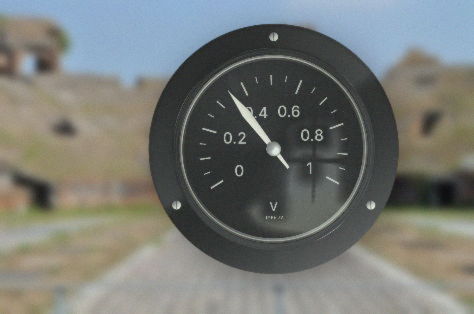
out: 0.35V
